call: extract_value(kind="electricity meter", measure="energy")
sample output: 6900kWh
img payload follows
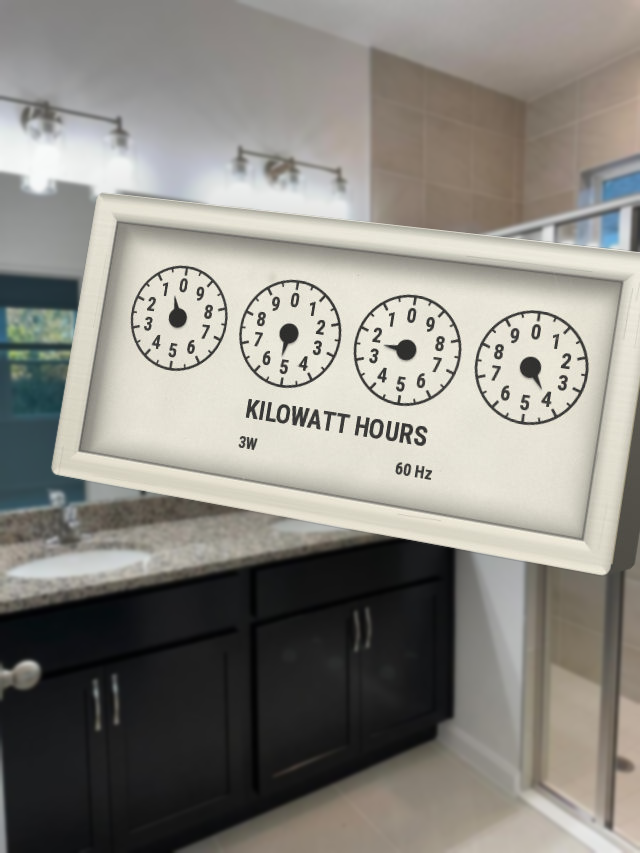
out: 524kWh
